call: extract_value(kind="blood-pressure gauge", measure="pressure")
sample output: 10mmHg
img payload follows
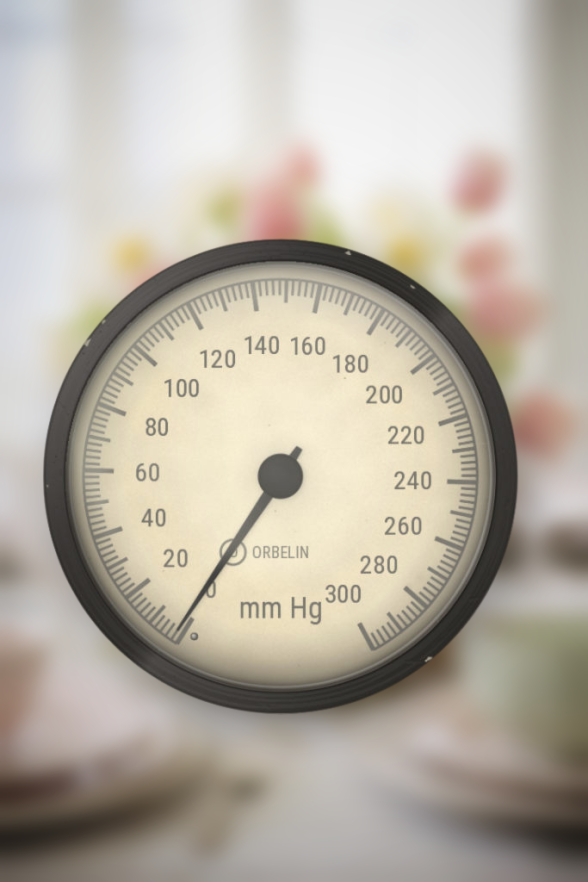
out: 2mmHg
